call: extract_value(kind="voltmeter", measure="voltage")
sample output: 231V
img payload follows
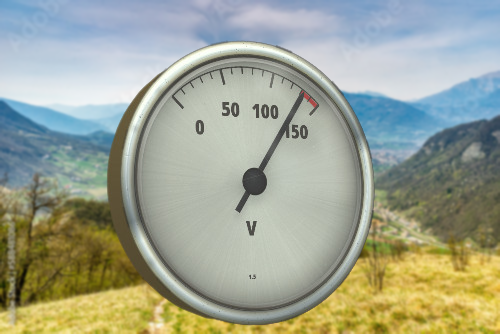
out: 130V
